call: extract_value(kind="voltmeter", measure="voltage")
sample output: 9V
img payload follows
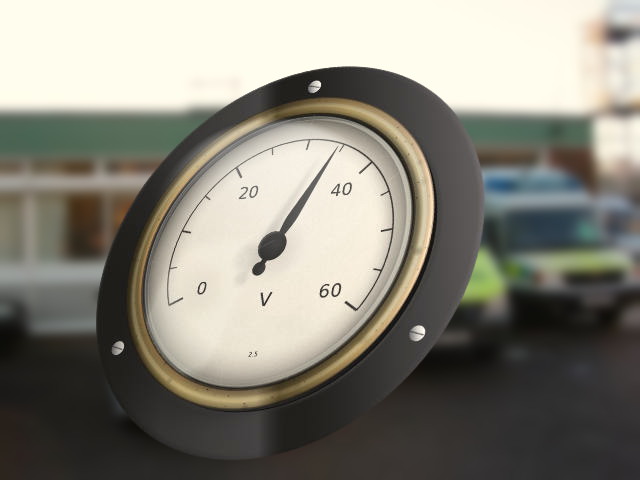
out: 35V
